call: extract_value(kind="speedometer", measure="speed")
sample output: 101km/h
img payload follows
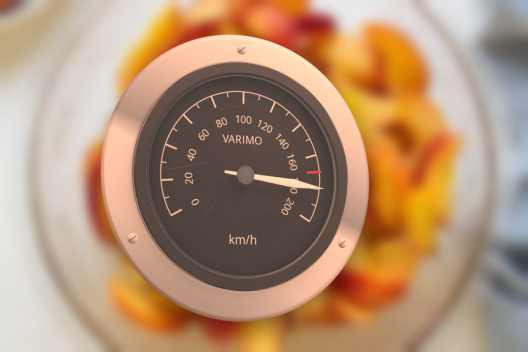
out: 180km/h
